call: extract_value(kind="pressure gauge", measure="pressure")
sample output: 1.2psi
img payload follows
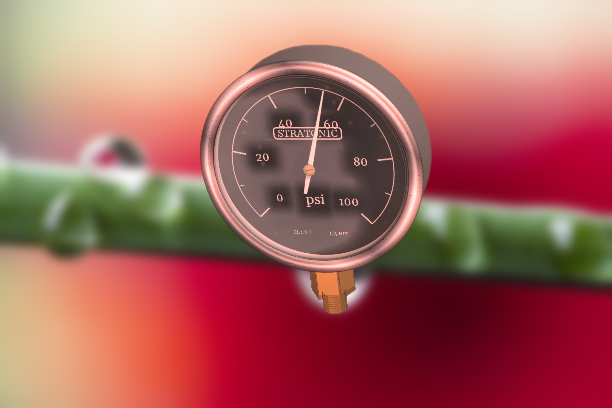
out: 55psi
